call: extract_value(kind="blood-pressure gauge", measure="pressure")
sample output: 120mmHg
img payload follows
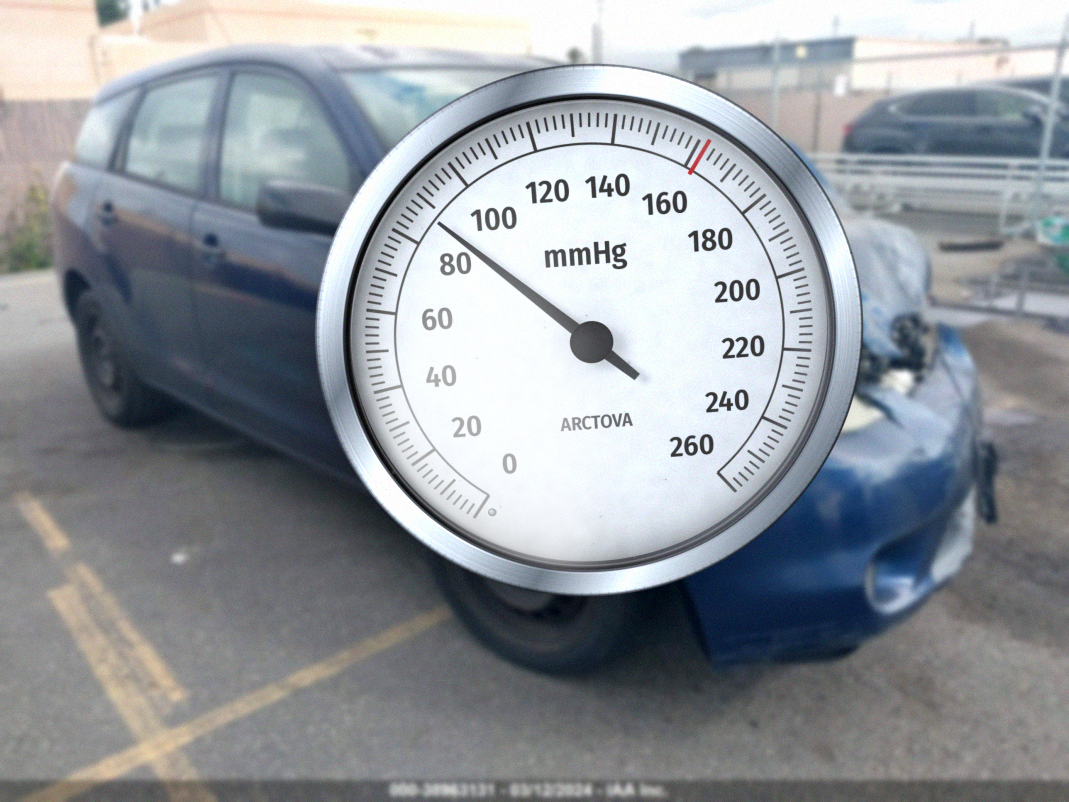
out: 88mmHg
